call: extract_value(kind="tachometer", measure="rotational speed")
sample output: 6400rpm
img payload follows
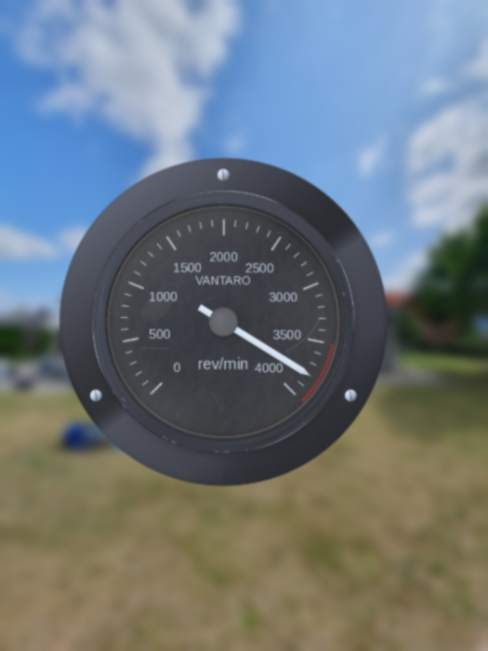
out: 3800rpm
